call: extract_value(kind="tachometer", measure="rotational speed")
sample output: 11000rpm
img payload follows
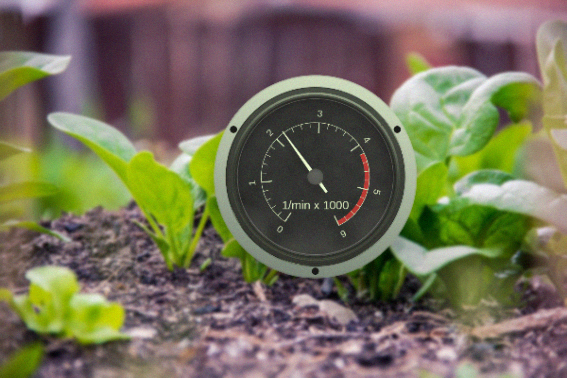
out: 2200rpm
